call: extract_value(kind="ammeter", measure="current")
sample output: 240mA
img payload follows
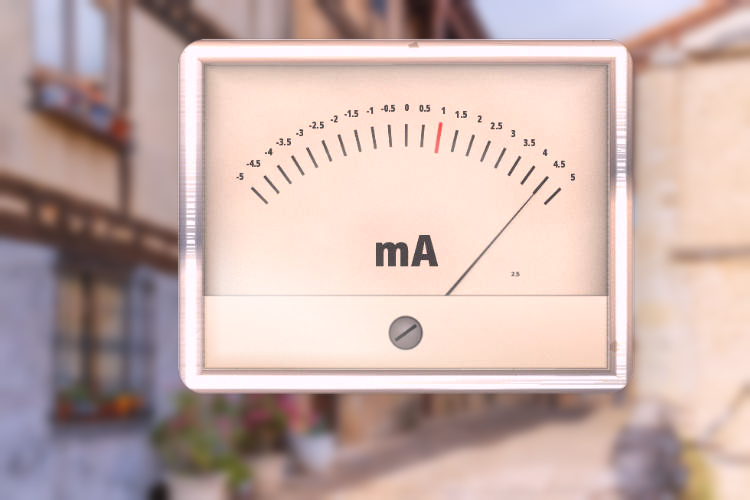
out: 4.5mA
